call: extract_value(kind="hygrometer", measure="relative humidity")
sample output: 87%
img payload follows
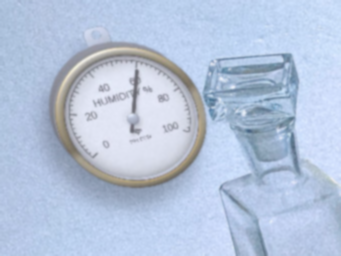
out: 60%
